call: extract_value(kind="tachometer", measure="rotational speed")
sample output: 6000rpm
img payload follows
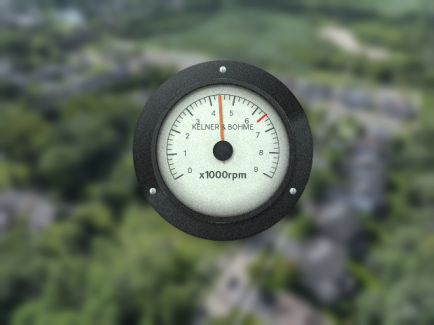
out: 4400rpm
